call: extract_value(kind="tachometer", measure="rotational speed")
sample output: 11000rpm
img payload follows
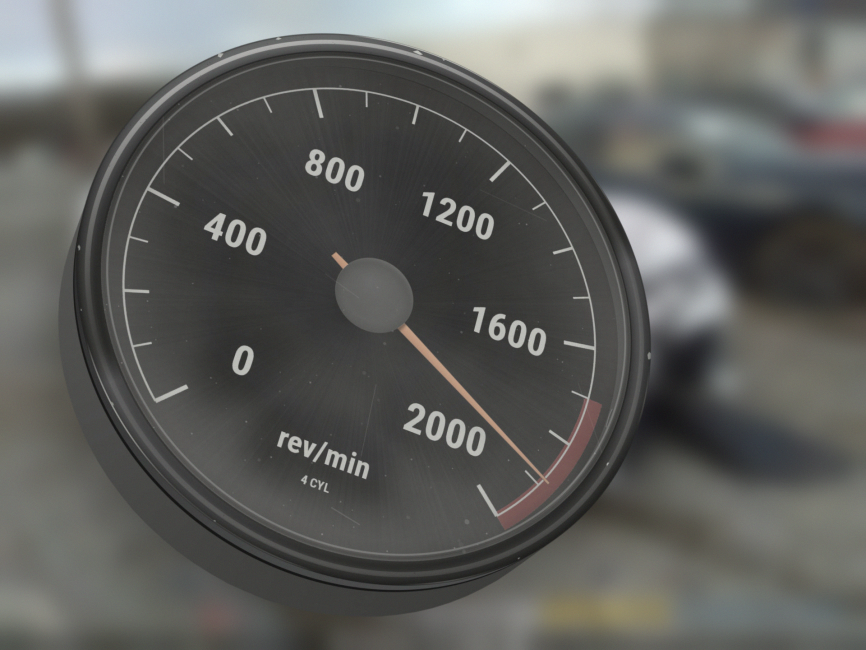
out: 1900rpm
